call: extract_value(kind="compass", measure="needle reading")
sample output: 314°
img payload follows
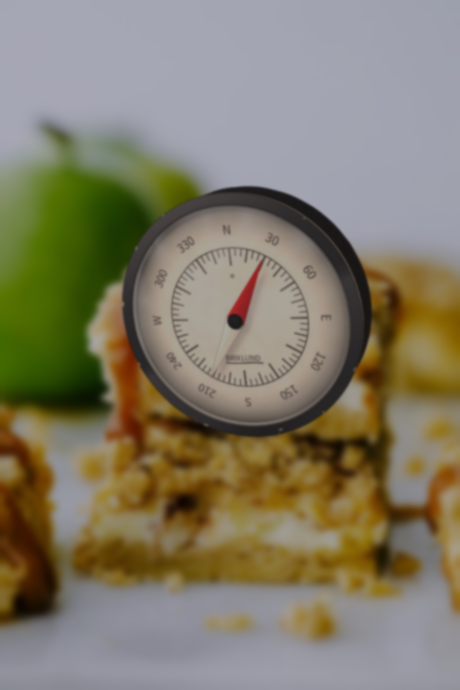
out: 30°
